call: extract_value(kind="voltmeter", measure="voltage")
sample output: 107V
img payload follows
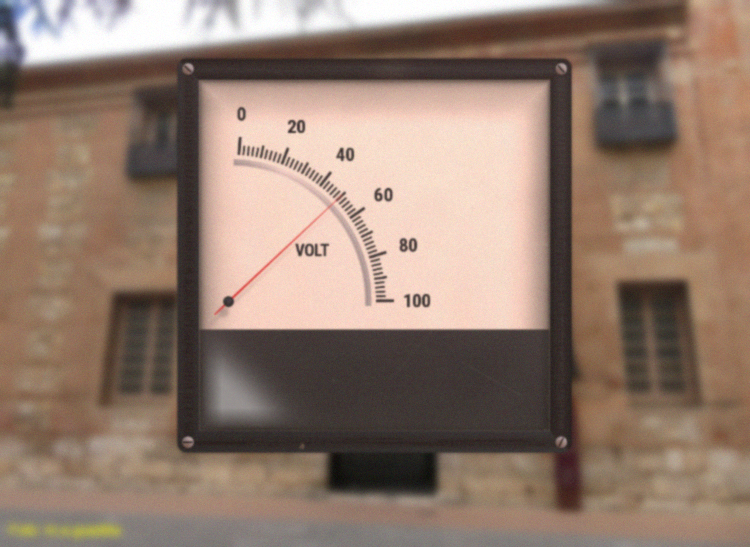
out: 50V
